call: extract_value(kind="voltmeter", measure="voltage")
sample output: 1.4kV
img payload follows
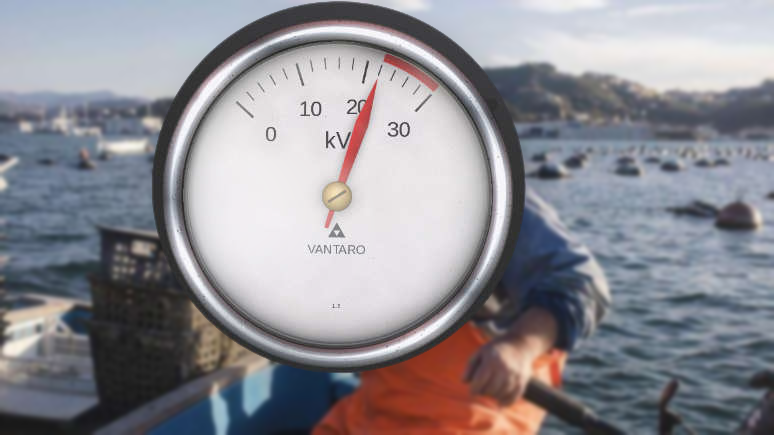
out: 22kV
